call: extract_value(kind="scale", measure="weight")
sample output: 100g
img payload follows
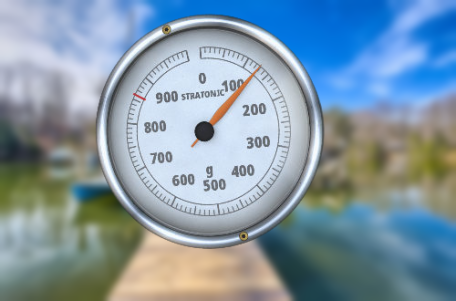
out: 130g
